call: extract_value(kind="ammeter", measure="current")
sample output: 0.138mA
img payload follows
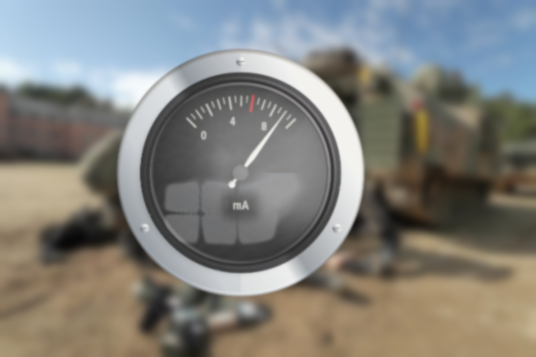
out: 9mA
